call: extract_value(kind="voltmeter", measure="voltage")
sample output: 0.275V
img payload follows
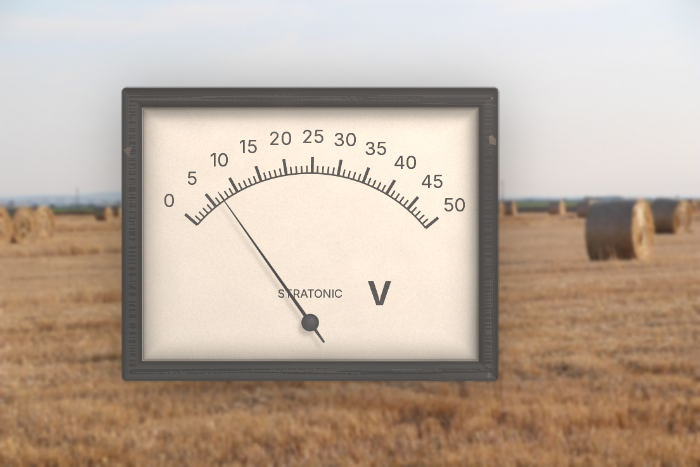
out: 7V
